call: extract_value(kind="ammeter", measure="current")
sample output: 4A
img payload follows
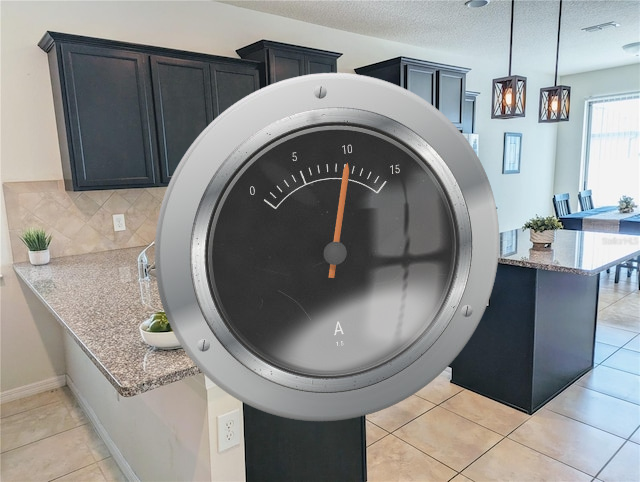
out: 10A
